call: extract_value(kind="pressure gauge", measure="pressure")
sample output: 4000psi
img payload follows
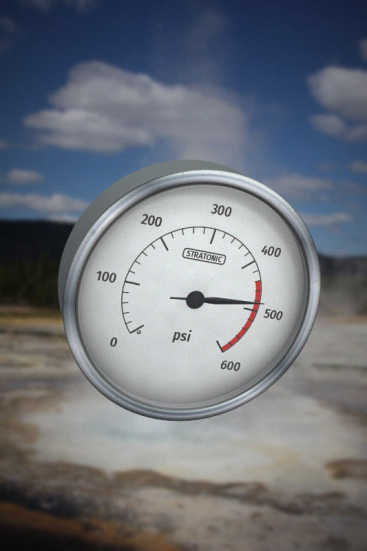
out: 480psi
